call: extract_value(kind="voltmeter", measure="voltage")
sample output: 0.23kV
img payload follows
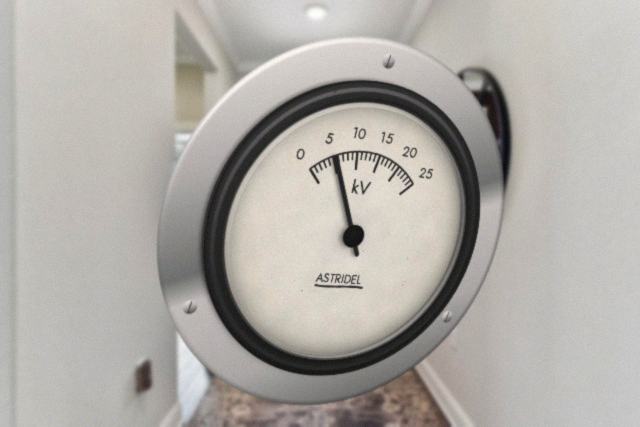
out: 5kV
